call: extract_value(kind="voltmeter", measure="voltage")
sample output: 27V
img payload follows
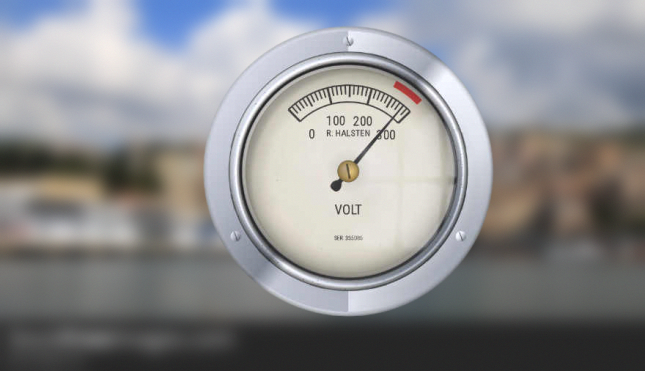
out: 280V
